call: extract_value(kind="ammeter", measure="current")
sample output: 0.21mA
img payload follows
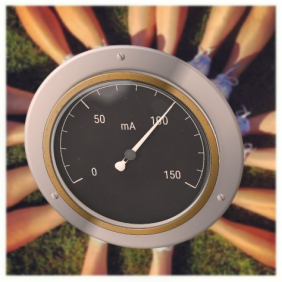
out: 100mA
